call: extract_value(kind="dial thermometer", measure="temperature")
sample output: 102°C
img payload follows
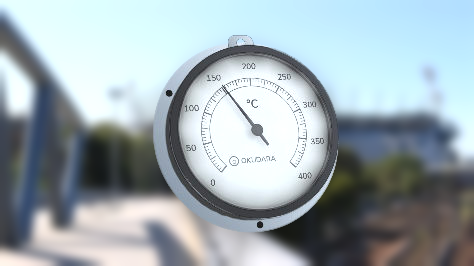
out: 150°C
